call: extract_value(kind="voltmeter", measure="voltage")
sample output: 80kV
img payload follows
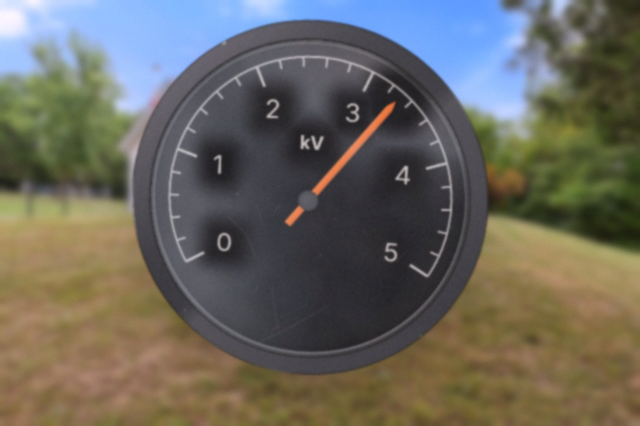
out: 3.3kV
